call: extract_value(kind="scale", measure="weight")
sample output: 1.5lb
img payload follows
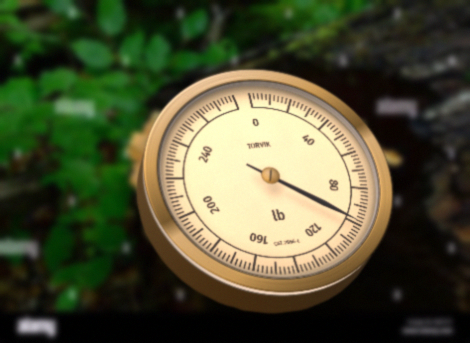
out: 100lb
